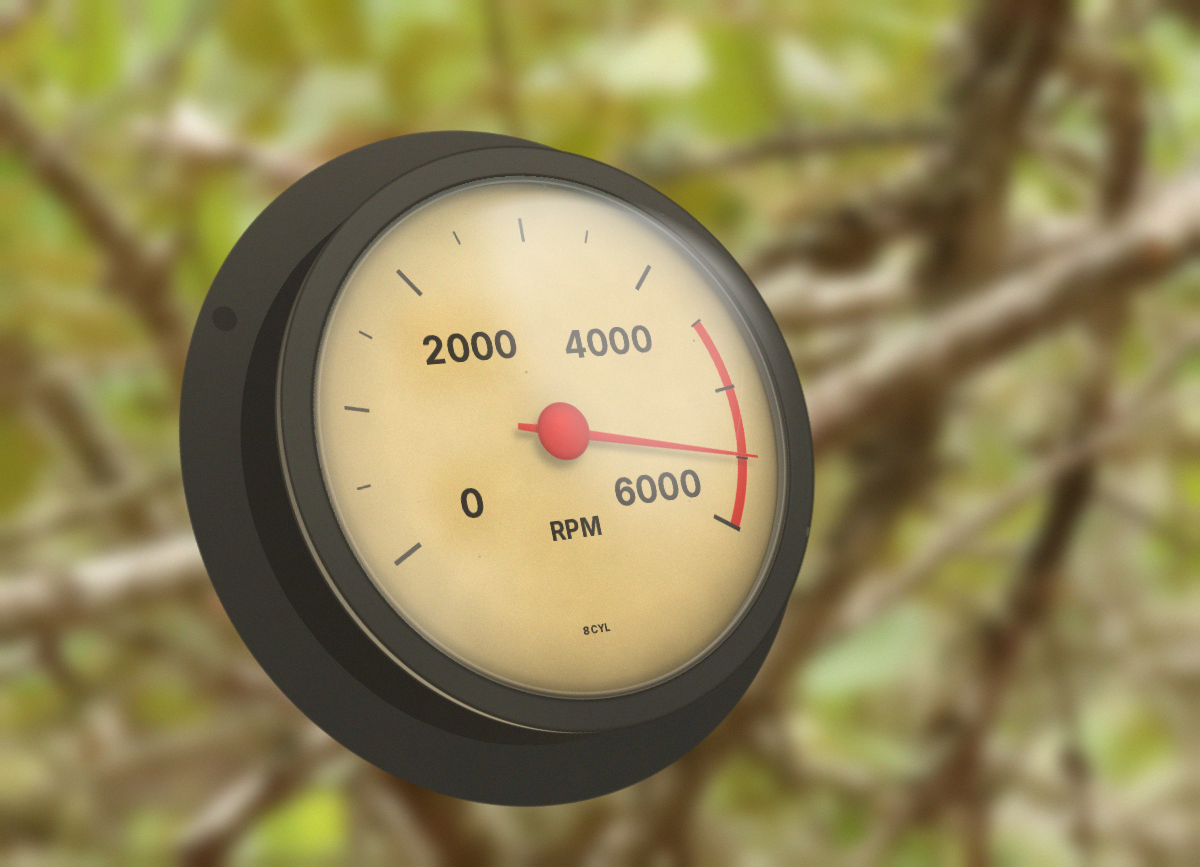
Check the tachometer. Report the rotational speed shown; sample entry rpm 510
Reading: rpm 5500
